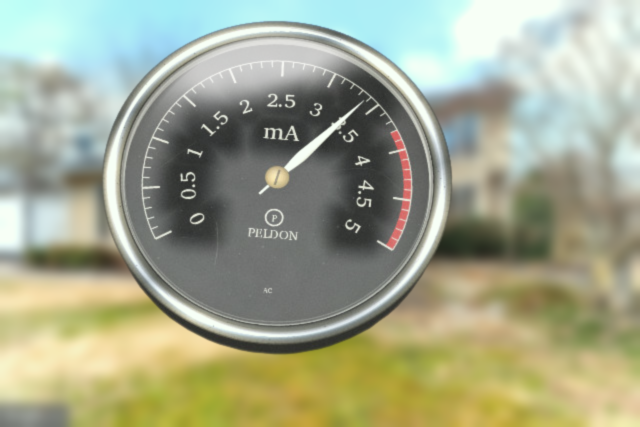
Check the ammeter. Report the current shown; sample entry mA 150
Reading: mA 3.4
